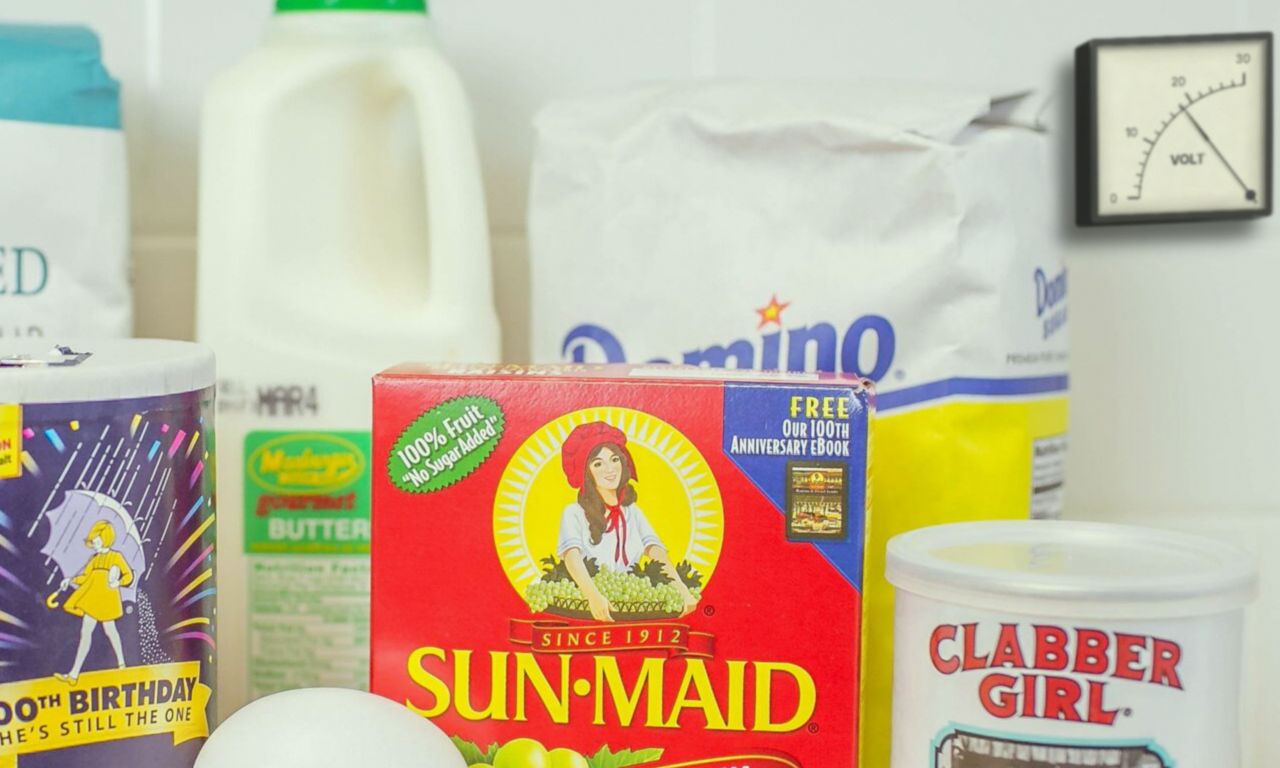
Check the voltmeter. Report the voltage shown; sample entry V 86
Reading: V 18
